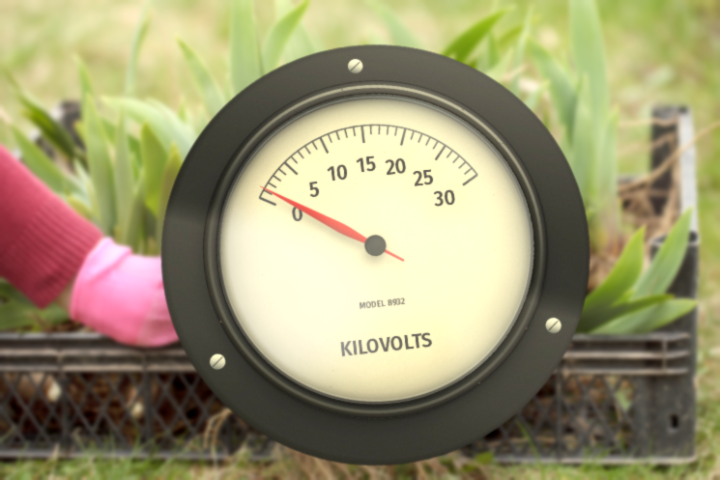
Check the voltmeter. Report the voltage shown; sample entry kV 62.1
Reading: kV 1
